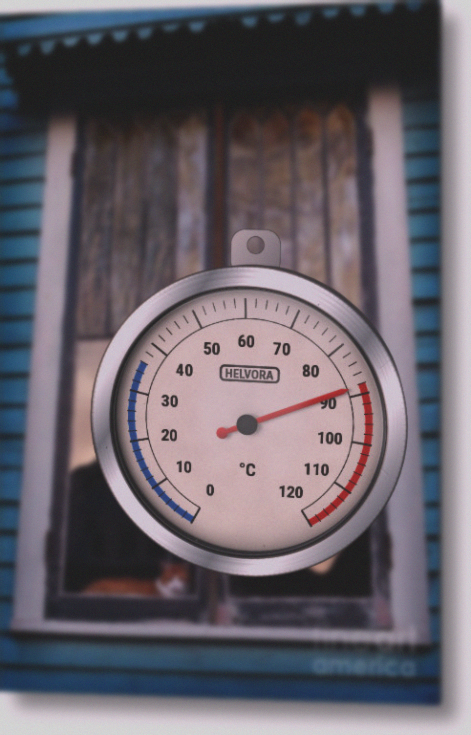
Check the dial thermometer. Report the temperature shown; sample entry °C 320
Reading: °C 88
